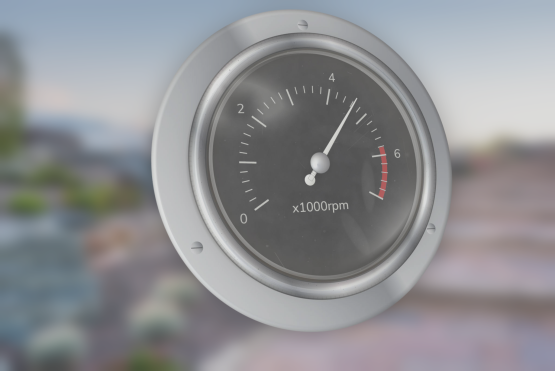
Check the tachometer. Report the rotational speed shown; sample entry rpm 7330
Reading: rpm 4600
